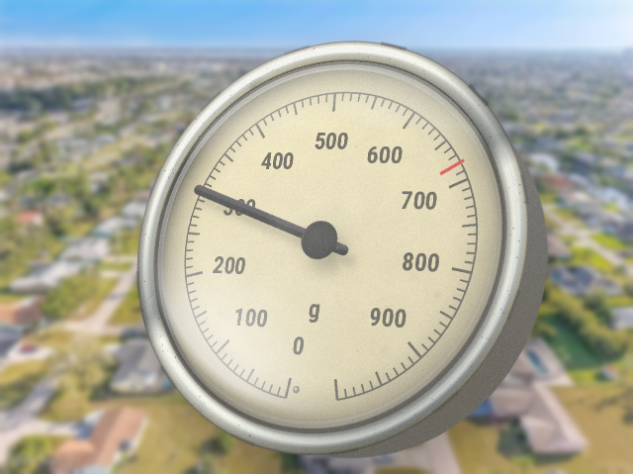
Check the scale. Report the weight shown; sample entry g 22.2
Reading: g 300
